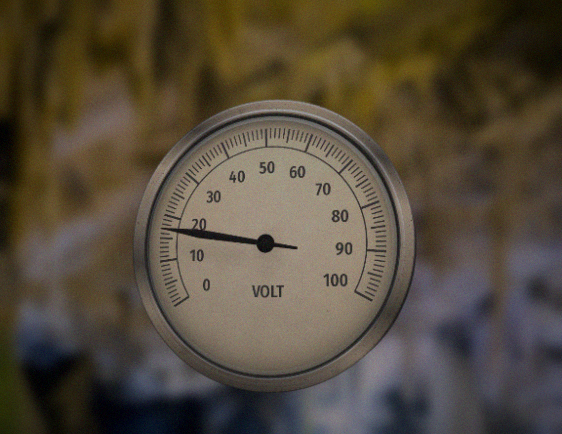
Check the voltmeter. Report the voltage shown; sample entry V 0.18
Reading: V 17
